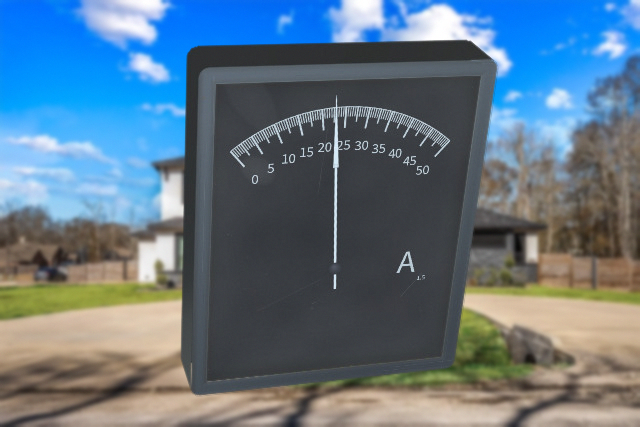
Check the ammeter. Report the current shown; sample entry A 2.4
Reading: A 22.5
